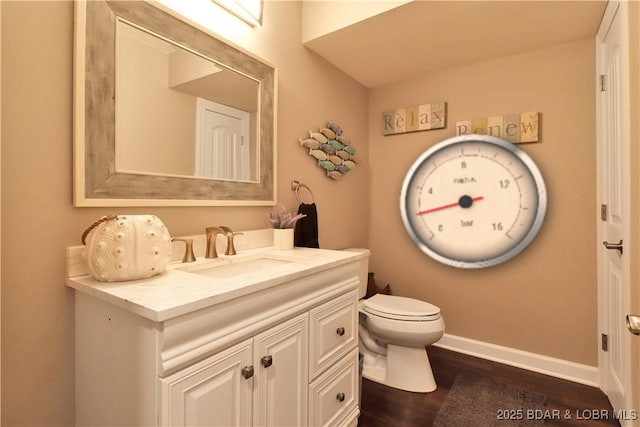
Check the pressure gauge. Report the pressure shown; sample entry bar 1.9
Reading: bar 2
